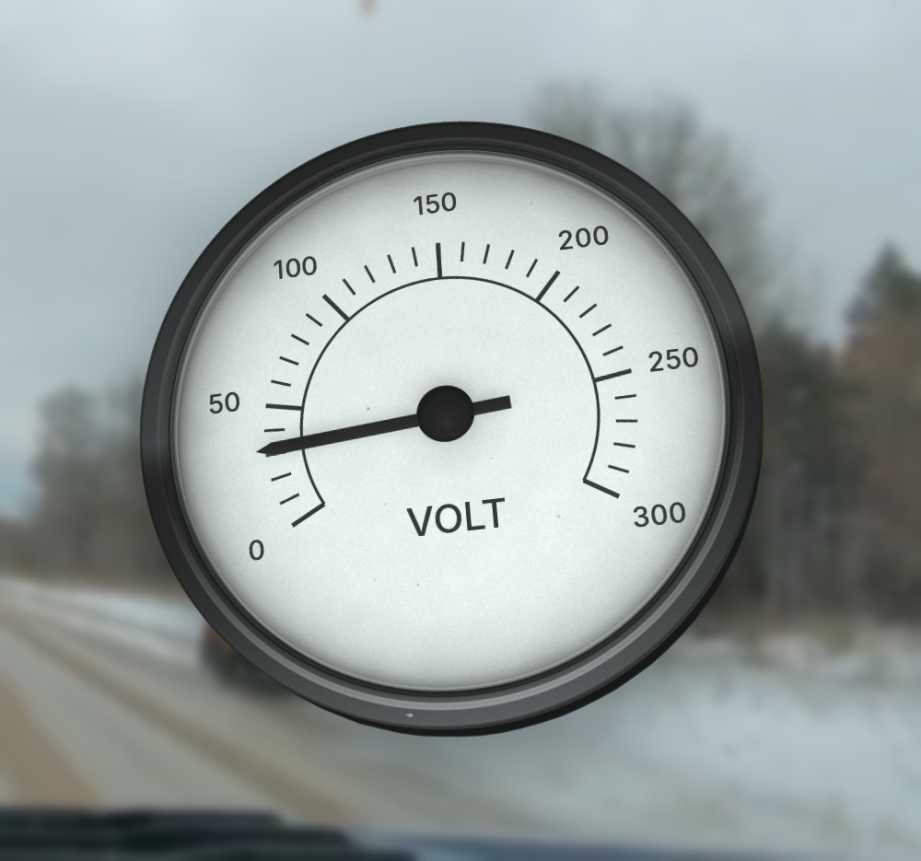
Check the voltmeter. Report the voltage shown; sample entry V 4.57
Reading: V 30
